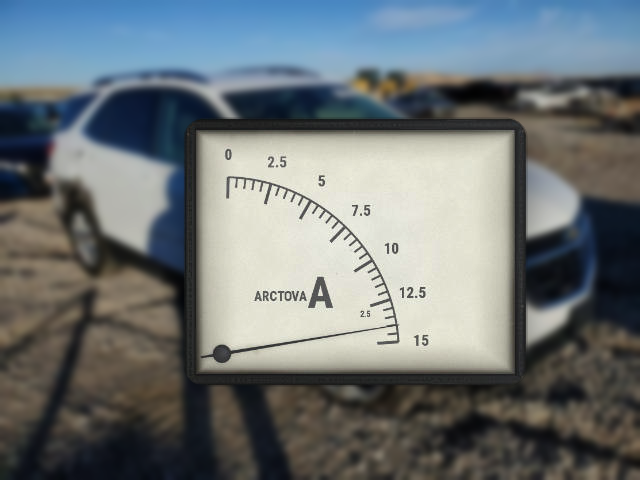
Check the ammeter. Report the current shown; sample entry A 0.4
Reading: A 14
